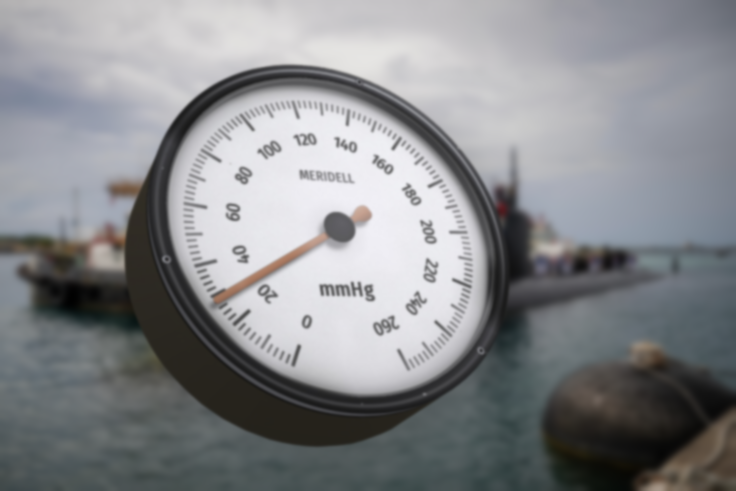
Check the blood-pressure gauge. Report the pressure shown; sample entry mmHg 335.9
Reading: mmHg 28
